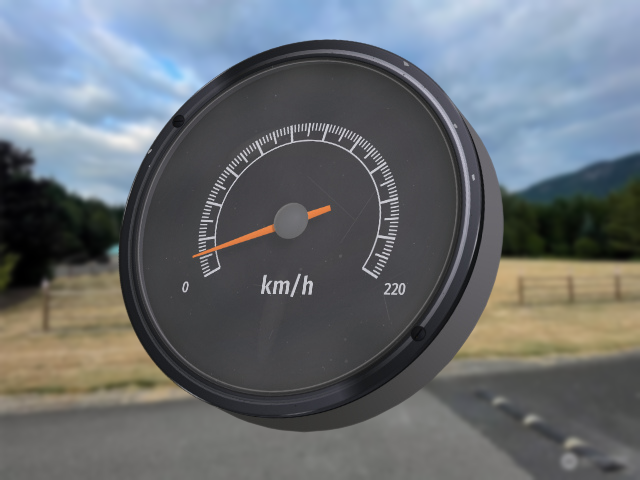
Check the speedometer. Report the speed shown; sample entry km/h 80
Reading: km/h 10
